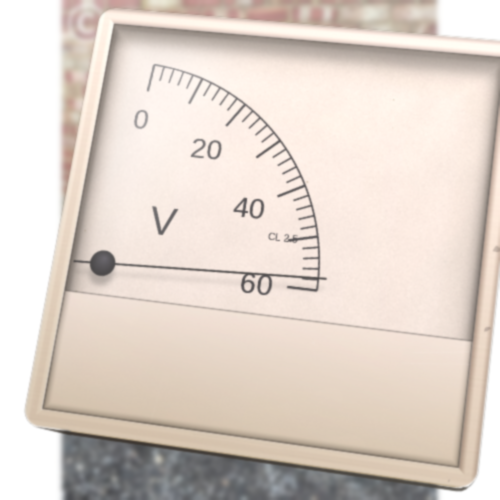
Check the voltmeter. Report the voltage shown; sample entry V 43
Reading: V 58
